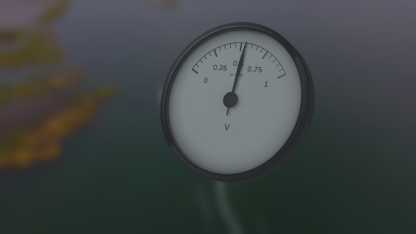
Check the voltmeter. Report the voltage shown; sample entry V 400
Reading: V 0.55
